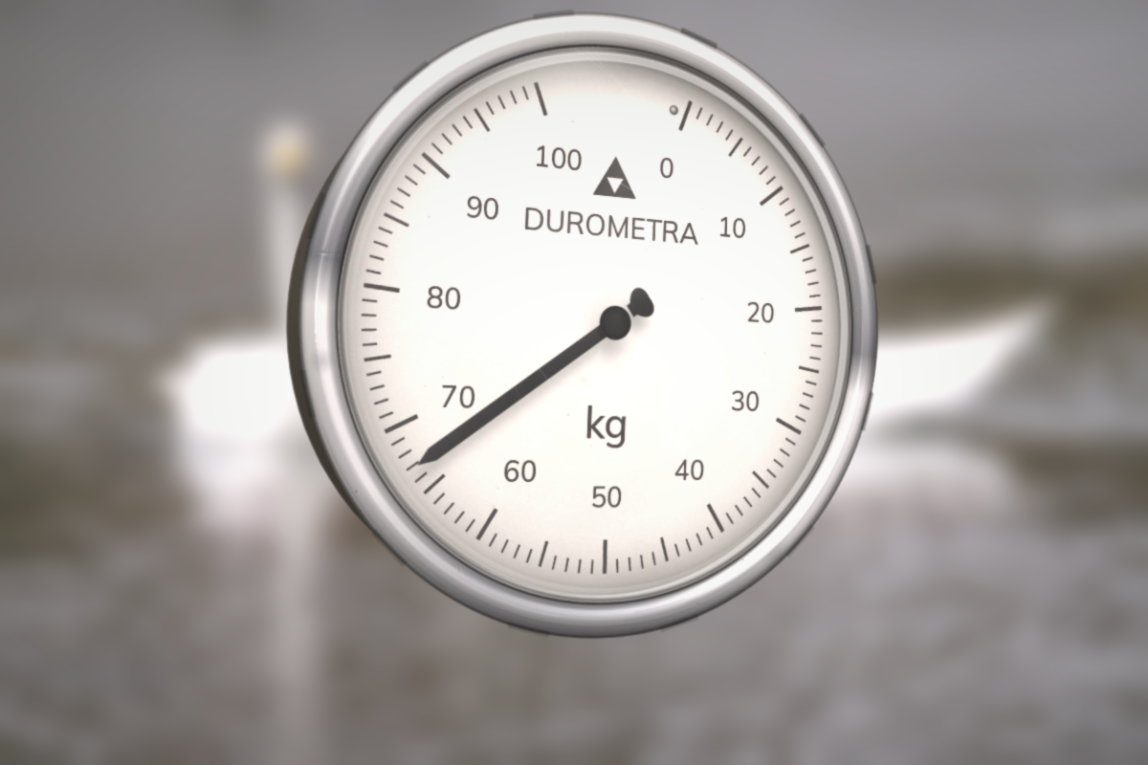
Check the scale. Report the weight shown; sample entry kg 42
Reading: kg 67
